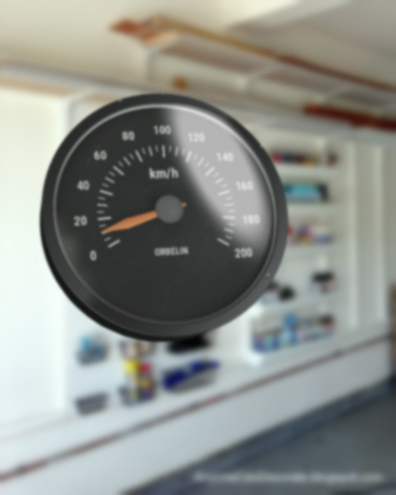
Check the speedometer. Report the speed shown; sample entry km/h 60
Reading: km/h 10
